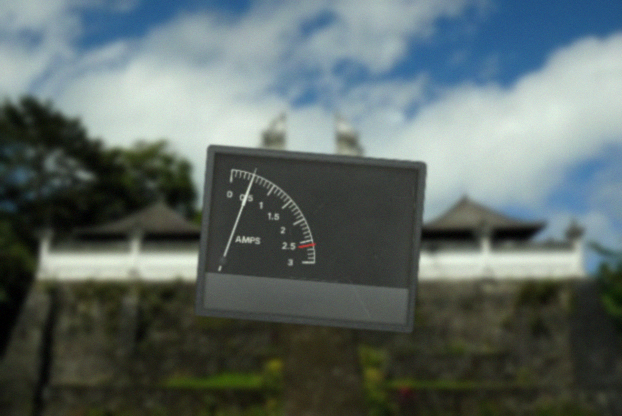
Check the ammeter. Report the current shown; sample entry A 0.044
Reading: A 0.5
